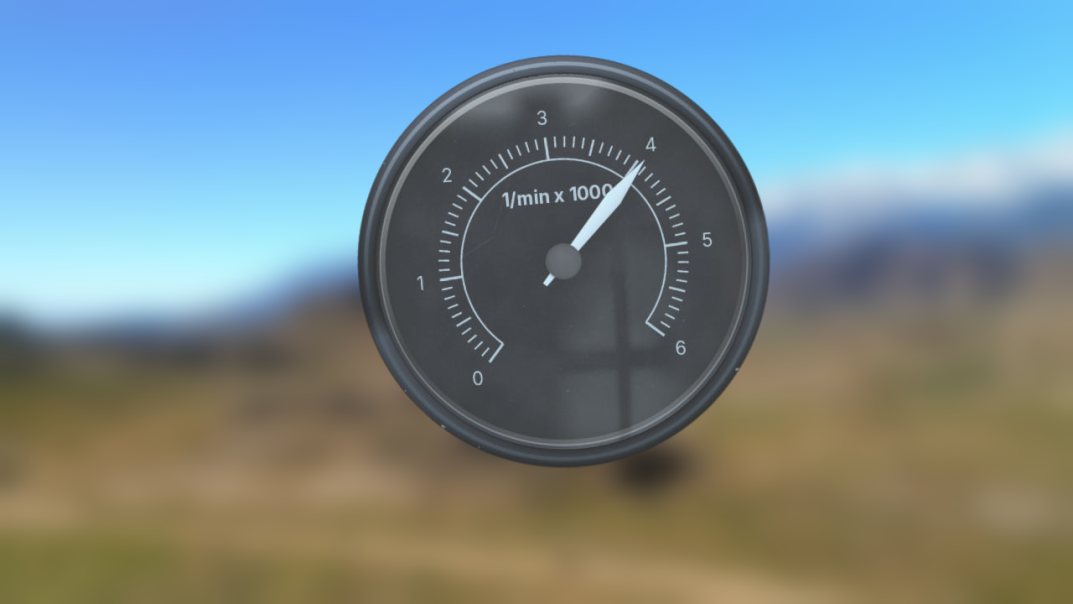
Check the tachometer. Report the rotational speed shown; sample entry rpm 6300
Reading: rpm 4050
